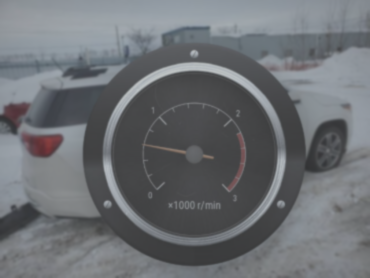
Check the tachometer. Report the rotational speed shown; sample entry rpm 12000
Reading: rpm 600
